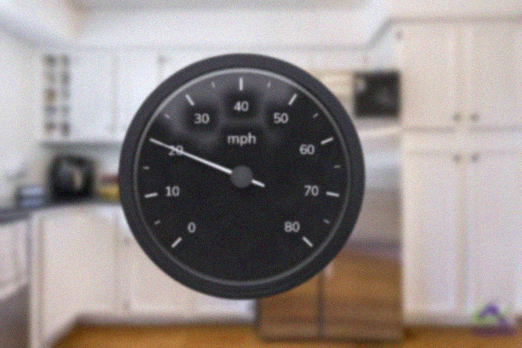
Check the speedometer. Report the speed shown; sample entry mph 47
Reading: mph 20
